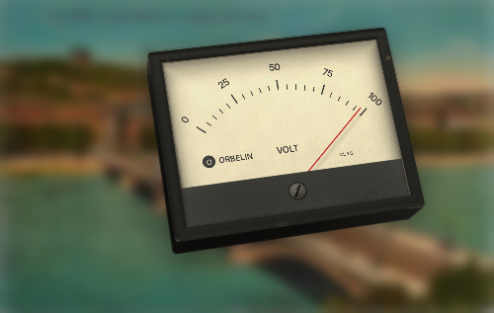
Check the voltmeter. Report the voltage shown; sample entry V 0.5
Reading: V 97.5
